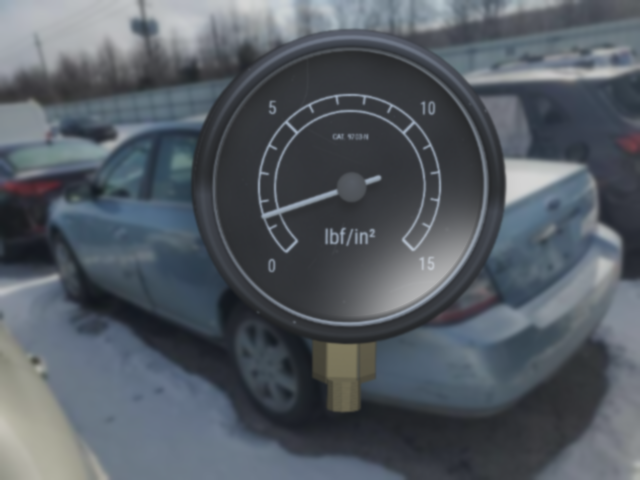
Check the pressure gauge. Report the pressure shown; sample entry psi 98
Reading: psi 1.5
